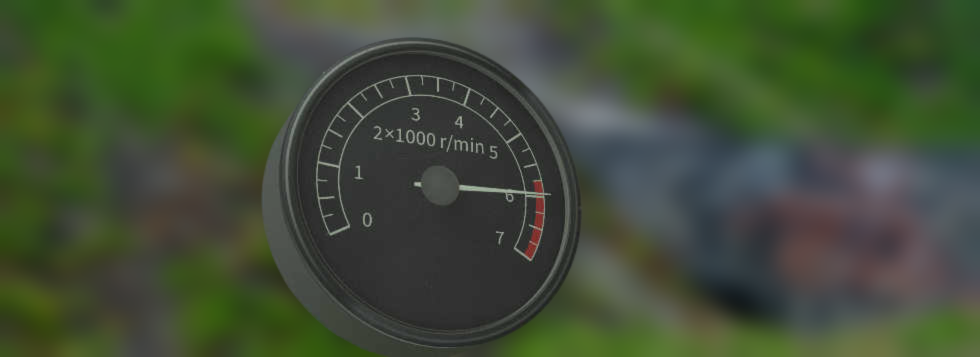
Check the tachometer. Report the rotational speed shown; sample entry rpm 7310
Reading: rpm 6000
